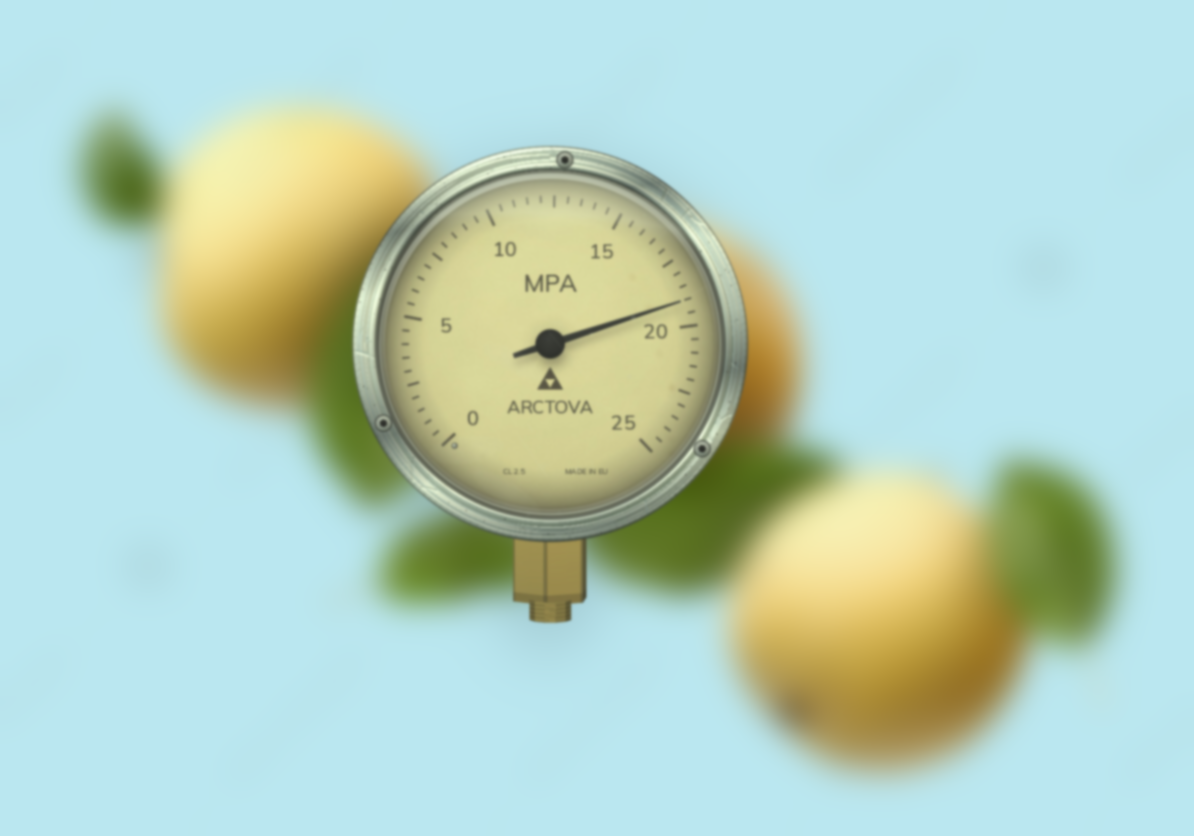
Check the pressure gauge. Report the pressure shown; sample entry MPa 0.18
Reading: MPa 19
